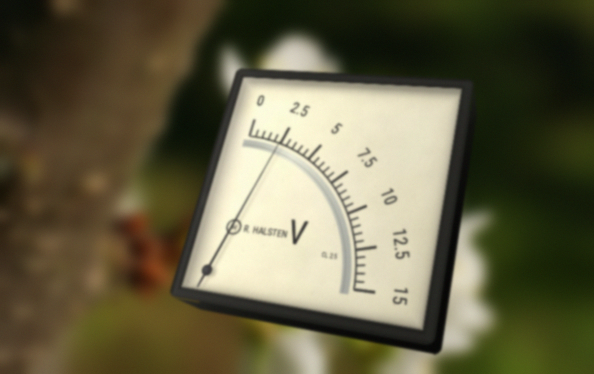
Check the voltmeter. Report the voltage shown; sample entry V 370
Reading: V 2.5
